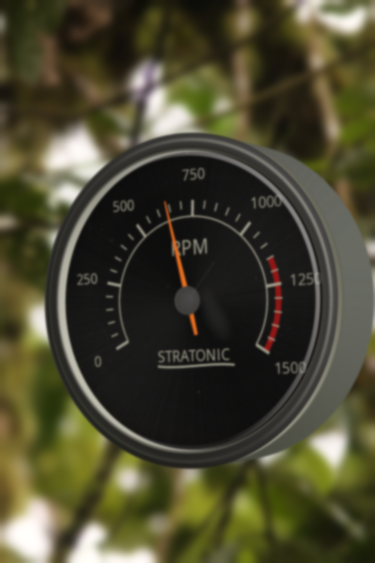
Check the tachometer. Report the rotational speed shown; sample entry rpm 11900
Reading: rpm 650
